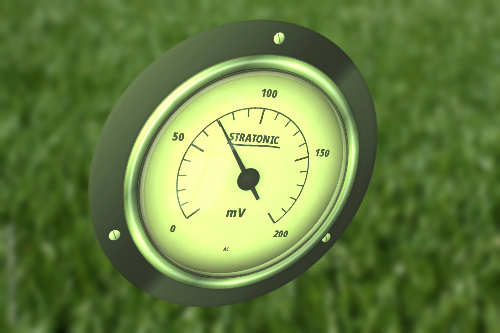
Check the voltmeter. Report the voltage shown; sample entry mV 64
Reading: mV 70
